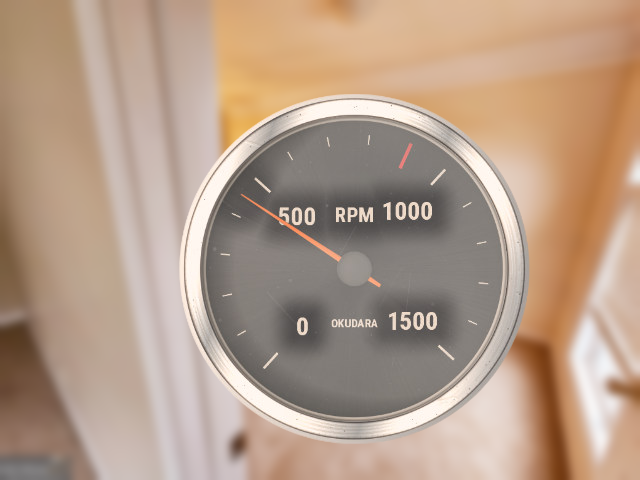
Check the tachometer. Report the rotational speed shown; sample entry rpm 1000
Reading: rpm 450
